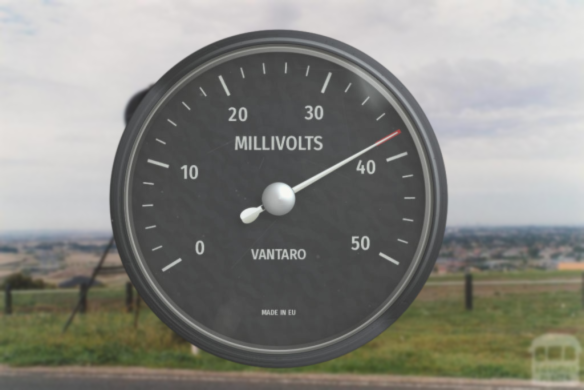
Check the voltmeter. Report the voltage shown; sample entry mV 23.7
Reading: mV 38
